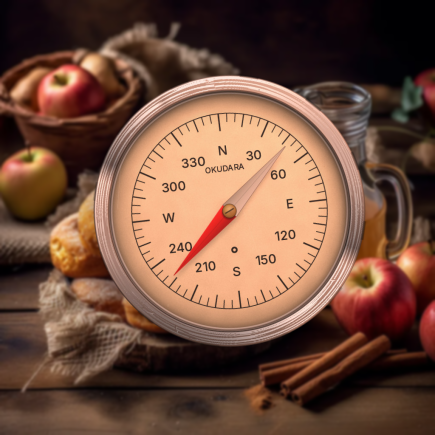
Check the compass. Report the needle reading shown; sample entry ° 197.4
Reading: ° 227.5
